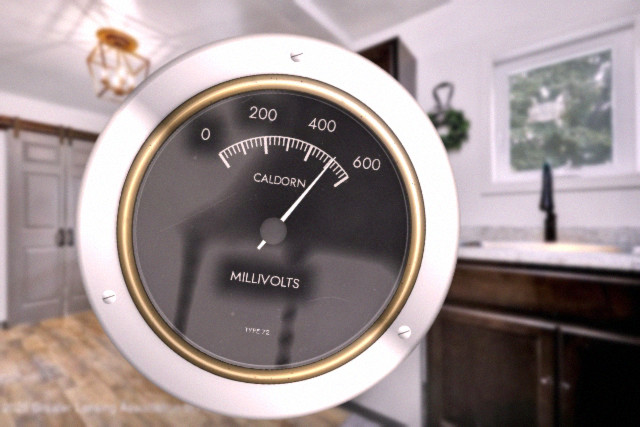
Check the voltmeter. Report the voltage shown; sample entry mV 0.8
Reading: mV 500
